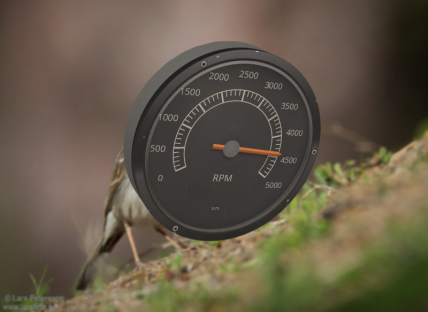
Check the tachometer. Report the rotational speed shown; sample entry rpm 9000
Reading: rpm 4400
